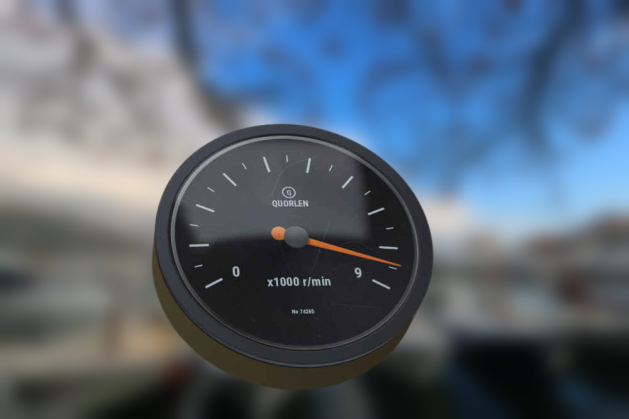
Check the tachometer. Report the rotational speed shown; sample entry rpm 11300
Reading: rpm 8500
